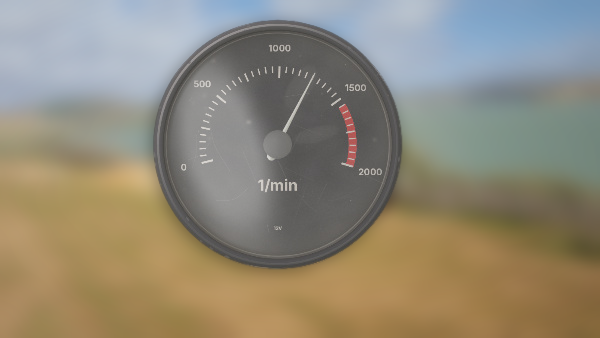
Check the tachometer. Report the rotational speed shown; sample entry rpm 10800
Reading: rpm 1250
